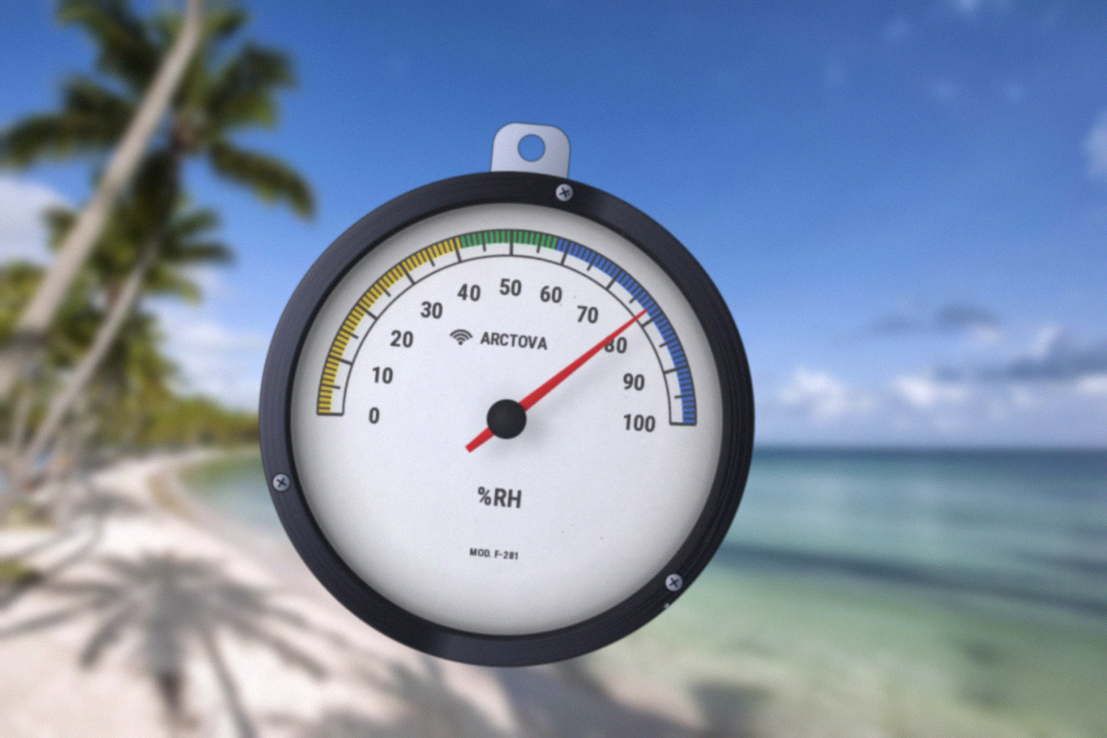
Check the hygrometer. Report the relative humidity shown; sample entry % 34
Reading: % 78
